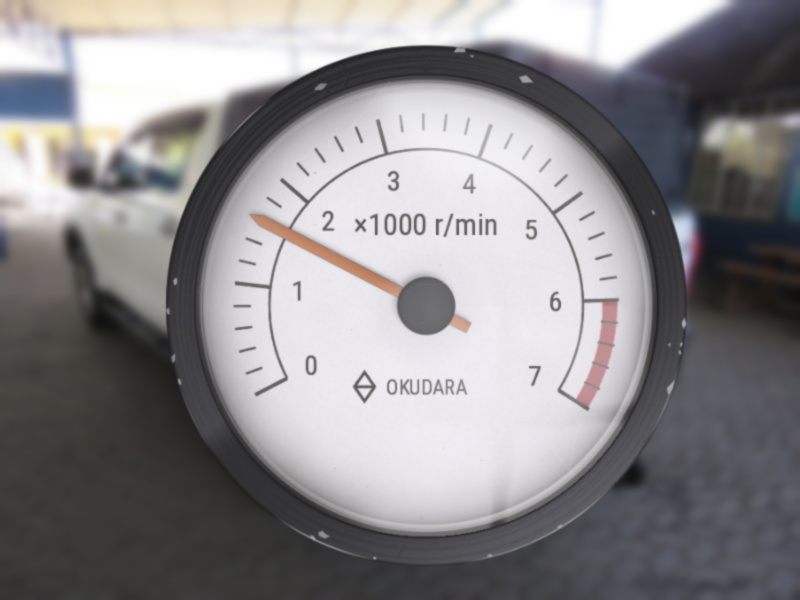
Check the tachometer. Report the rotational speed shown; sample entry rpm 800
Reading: rpm 1600
